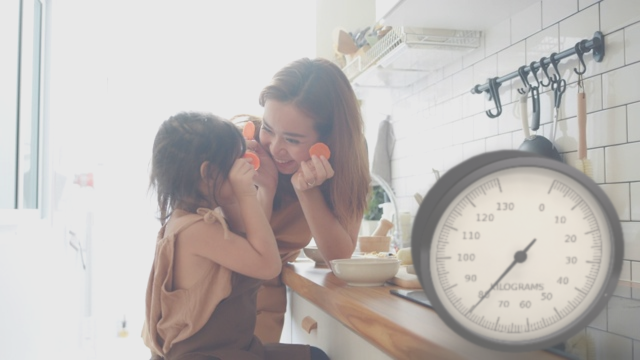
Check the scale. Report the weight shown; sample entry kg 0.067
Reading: kg 80
